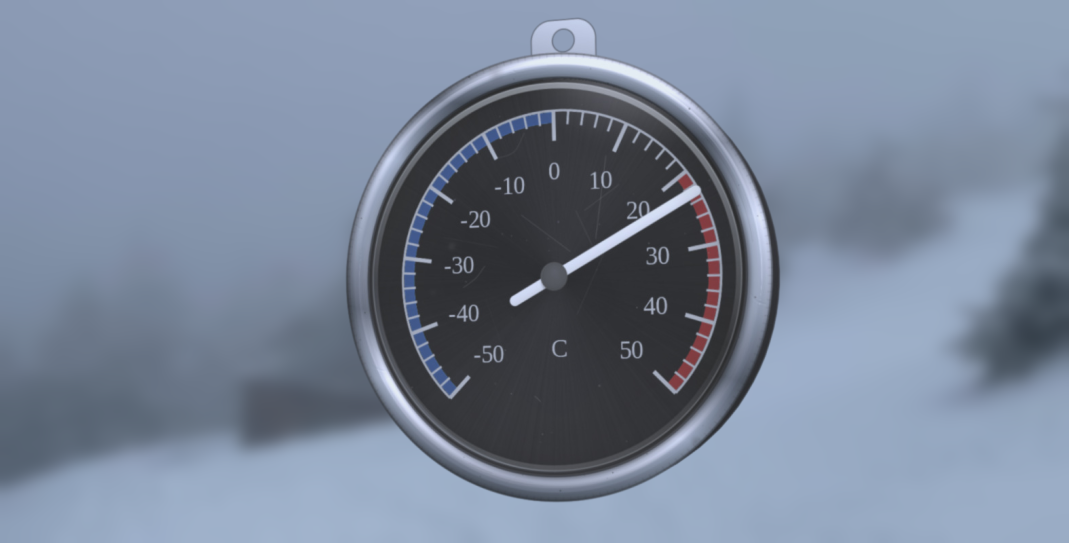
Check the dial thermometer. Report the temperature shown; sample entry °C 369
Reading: °C 23
